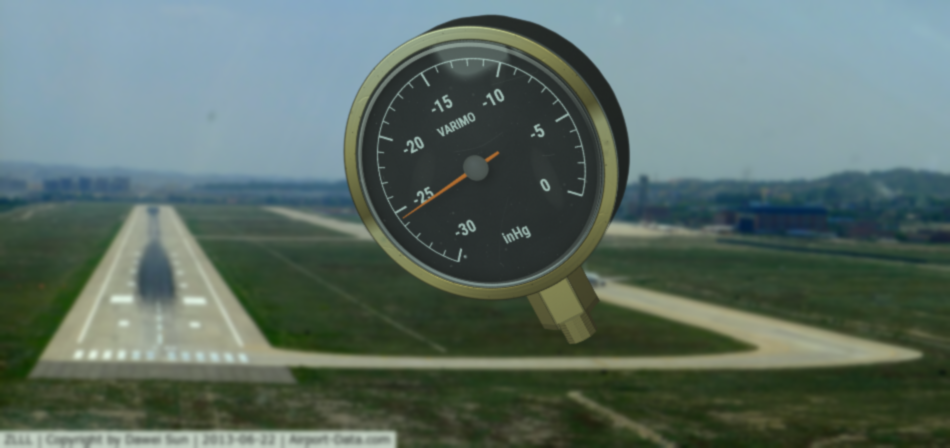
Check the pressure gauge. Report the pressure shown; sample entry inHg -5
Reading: inHg -25.5
